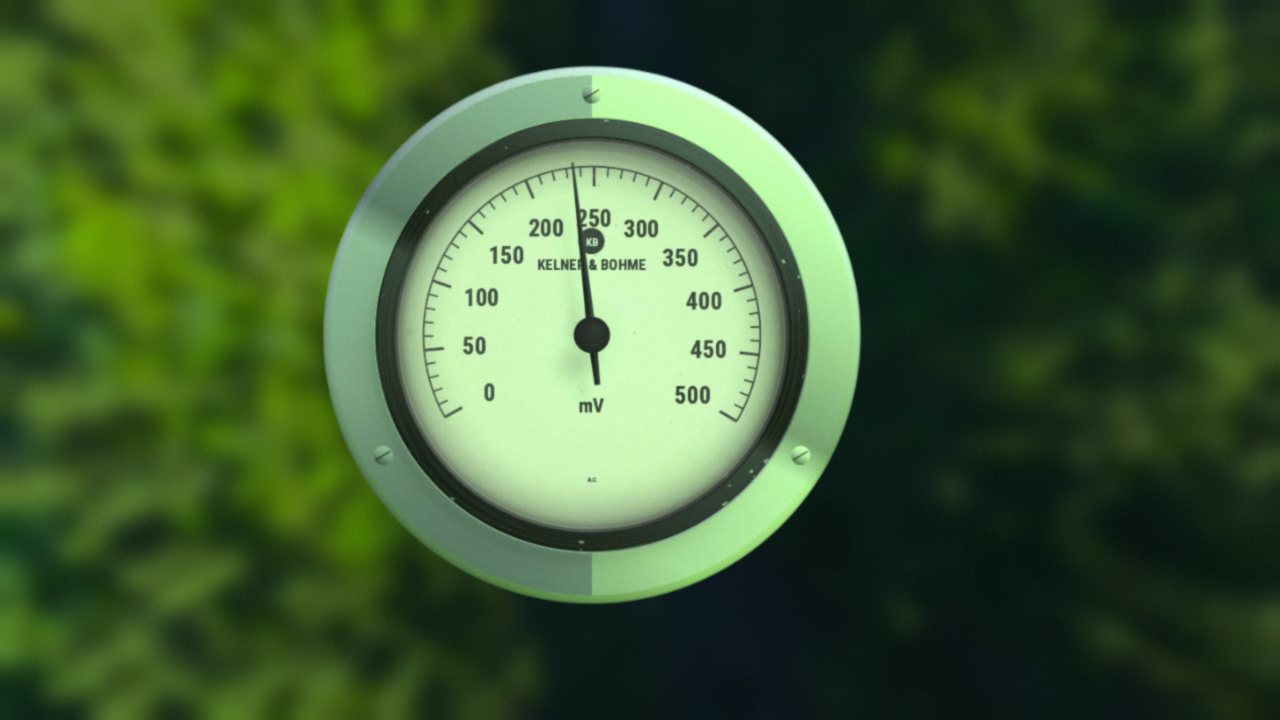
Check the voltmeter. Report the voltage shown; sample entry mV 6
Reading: mV 235
